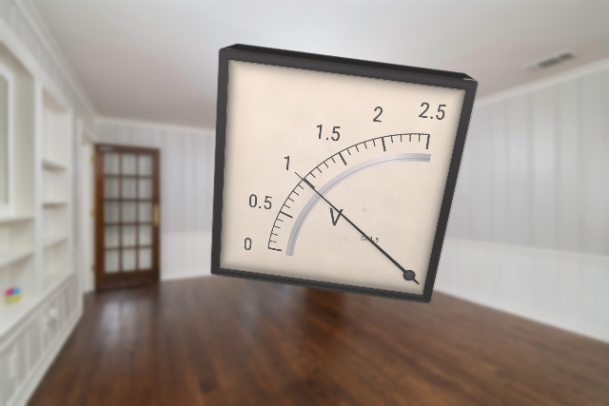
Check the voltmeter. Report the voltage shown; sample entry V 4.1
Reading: V 1
